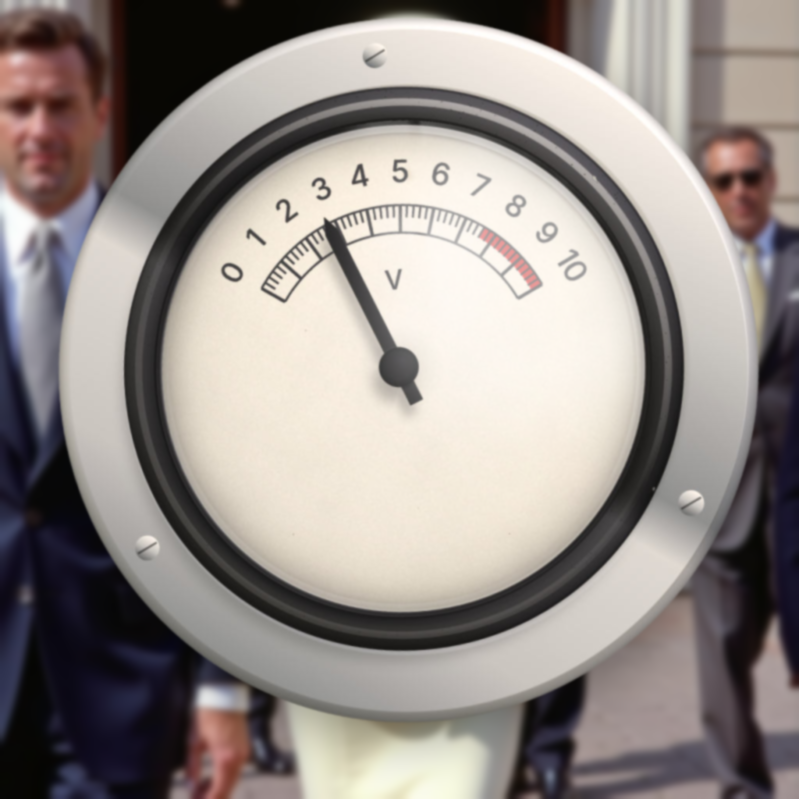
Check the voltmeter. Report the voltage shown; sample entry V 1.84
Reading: V 2.8
